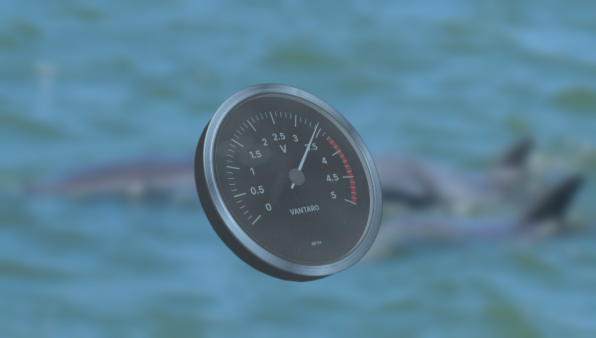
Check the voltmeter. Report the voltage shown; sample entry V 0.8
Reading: V 3.4
